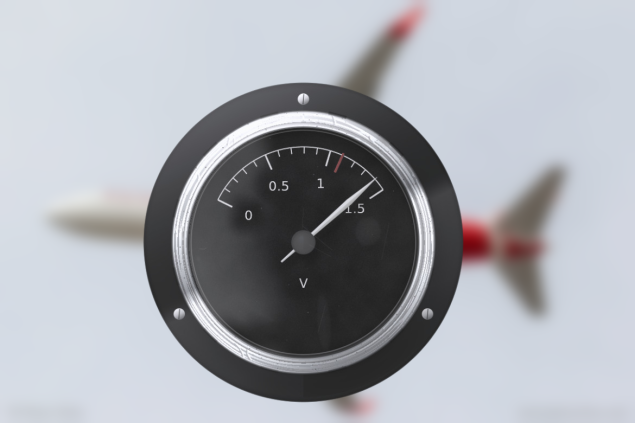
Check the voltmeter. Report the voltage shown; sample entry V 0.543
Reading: V 1.4
